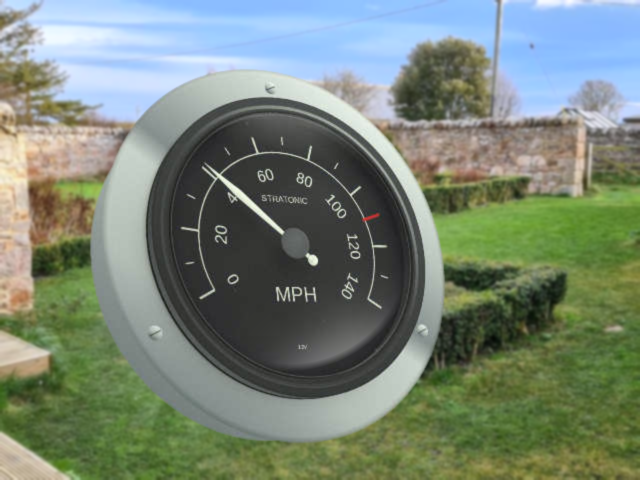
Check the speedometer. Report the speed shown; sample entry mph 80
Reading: mph 40
